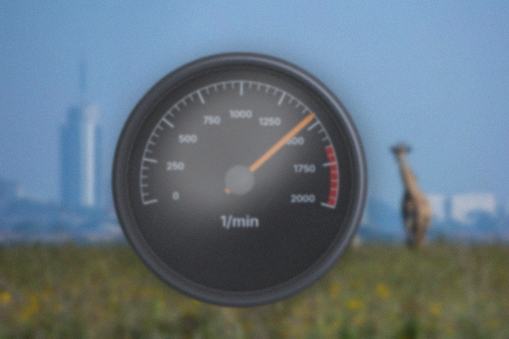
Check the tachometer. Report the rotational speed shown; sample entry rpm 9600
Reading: rpm 1450
